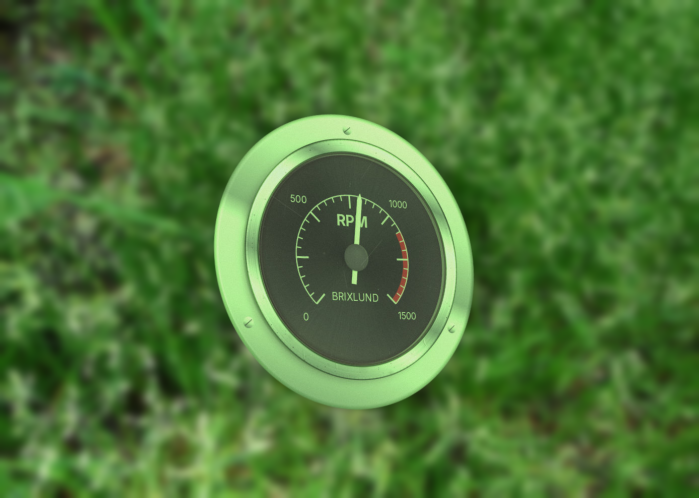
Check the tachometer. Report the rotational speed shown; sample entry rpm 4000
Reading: rpm 800
